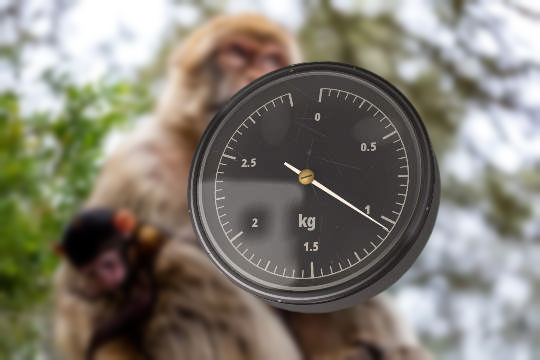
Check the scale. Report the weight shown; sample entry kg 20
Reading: kg 1.05
